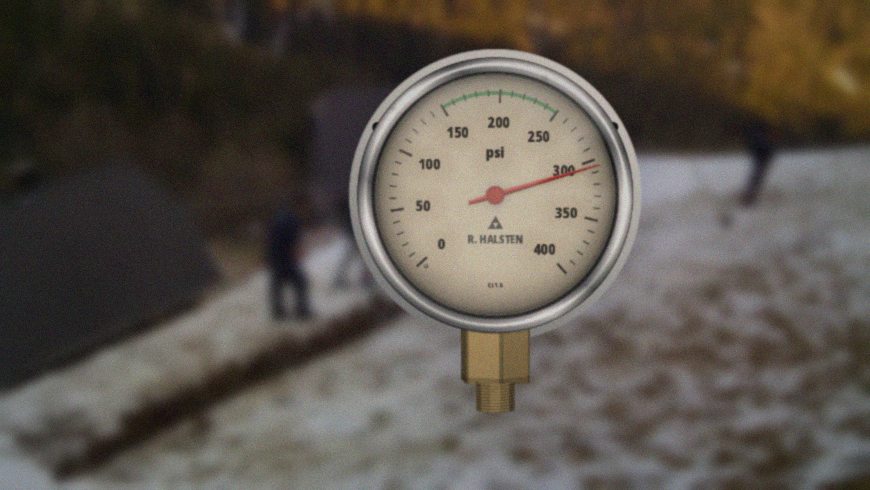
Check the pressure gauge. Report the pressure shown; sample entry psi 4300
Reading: psi 305
